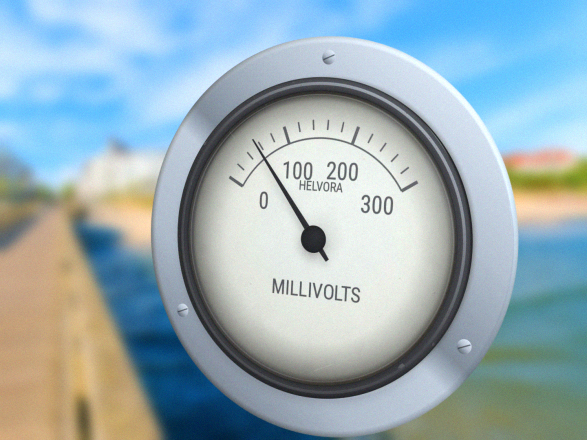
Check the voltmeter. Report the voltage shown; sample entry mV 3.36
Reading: mV 60
